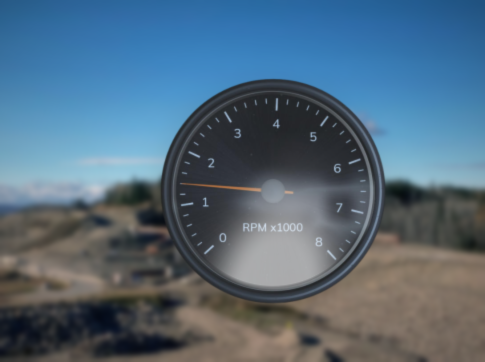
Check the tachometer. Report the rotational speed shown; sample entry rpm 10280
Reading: rpm 1400
